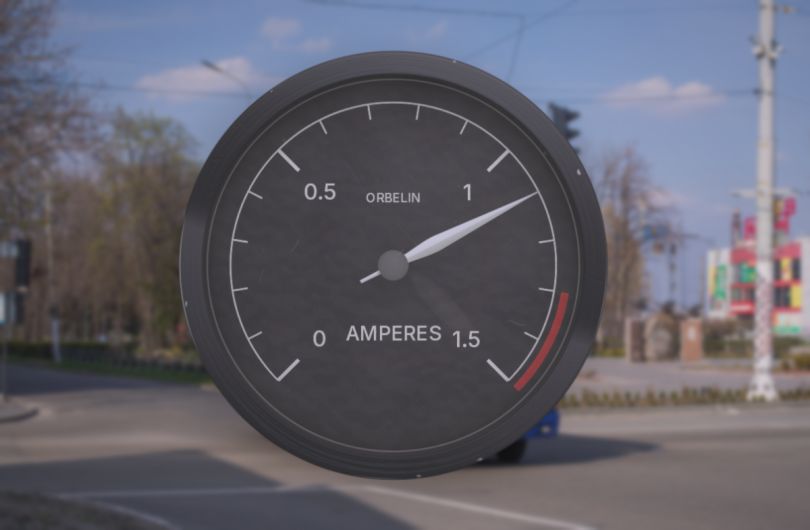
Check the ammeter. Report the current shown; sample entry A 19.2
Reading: A 1.1
